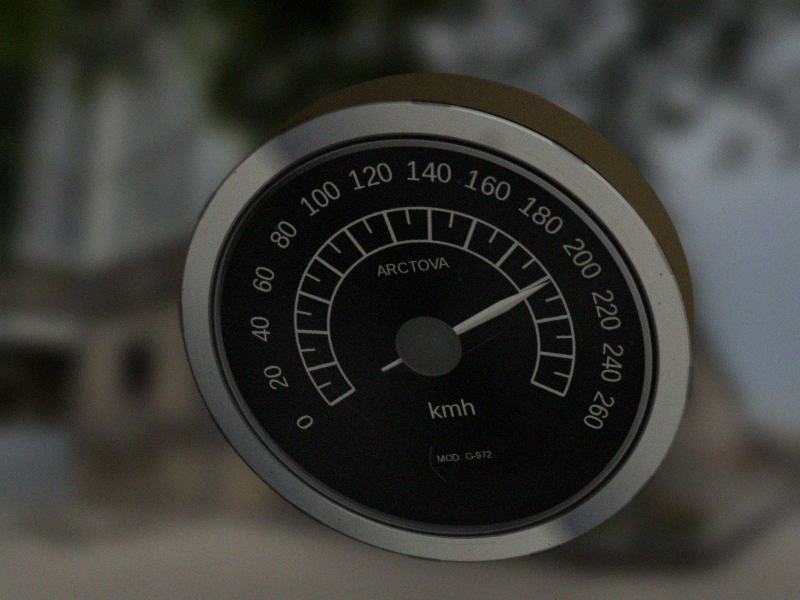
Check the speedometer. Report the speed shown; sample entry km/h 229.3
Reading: km/h 200
